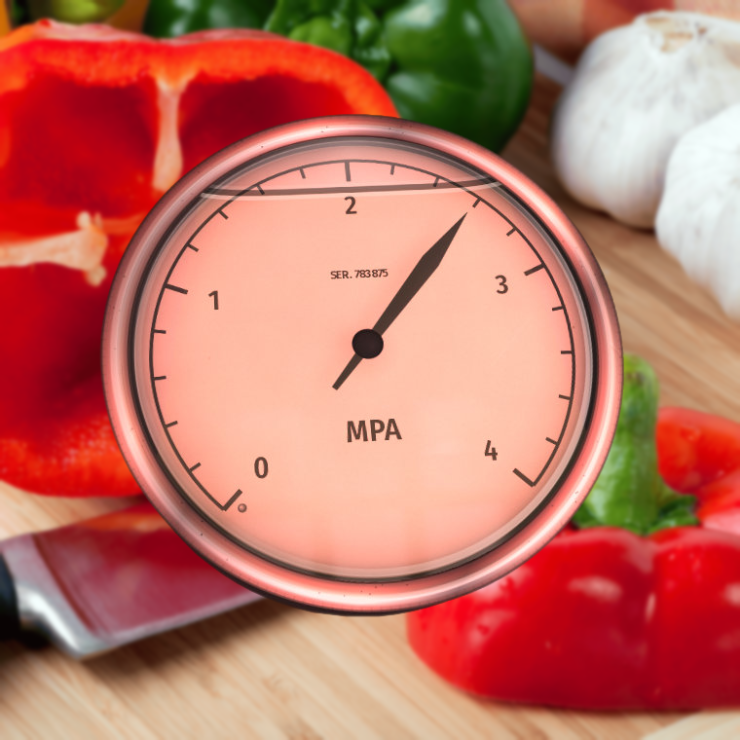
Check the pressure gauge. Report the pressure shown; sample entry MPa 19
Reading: MPa 2.6
